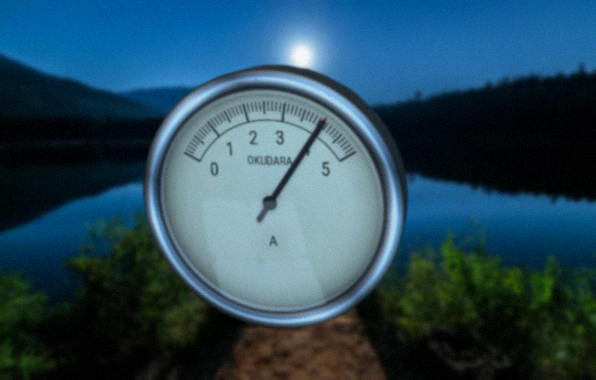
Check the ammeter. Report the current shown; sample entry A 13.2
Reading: A 4
